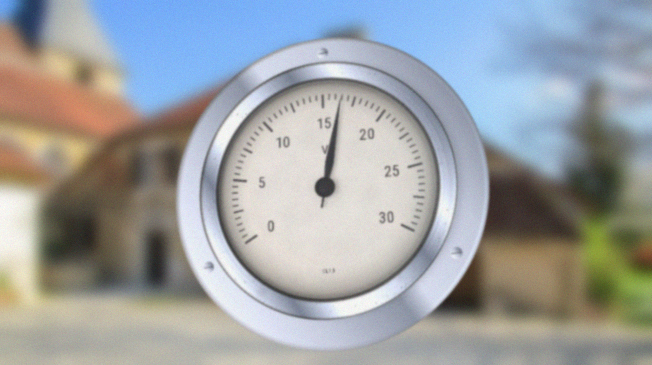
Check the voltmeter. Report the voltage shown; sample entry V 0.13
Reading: V 16.5
